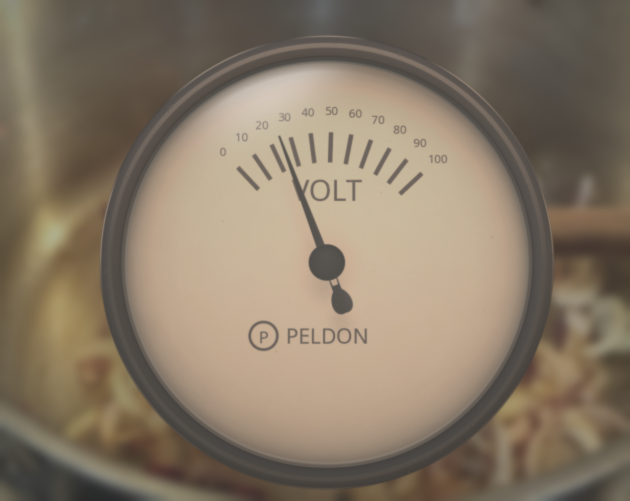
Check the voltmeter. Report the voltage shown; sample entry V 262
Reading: V 25
